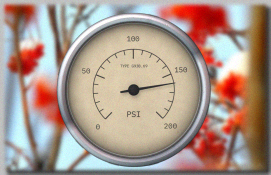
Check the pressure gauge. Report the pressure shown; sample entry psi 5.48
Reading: psi 160
